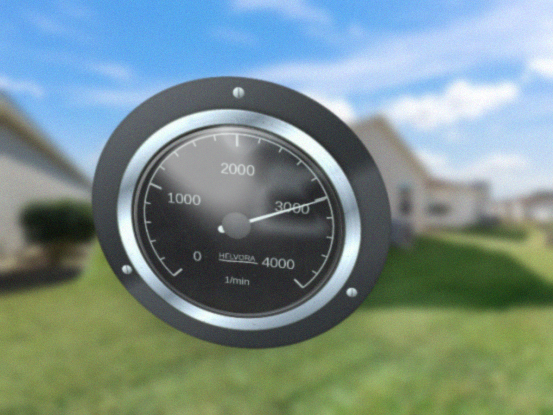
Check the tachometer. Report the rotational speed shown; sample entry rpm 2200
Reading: rpm 3000
